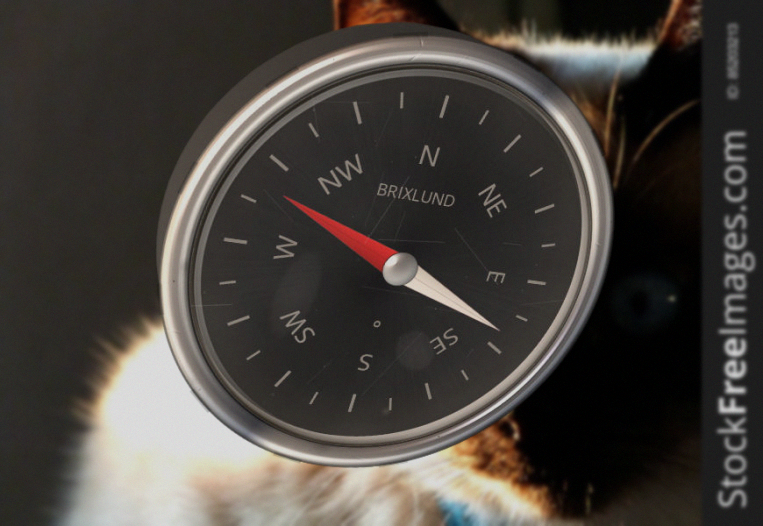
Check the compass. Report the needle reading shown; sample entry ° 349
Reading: ° 292.5
